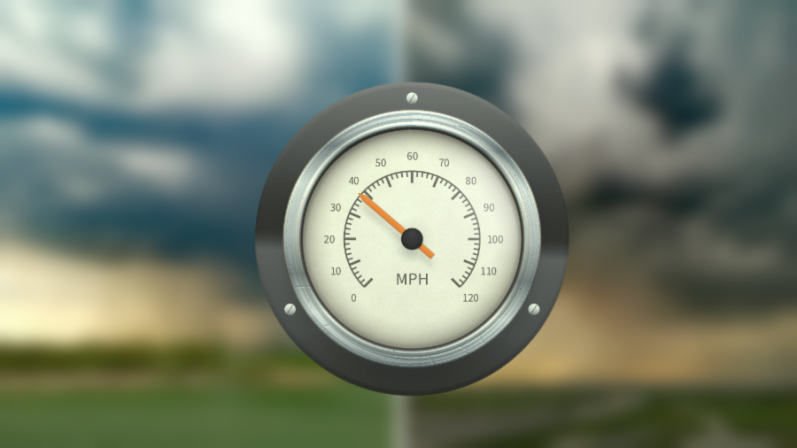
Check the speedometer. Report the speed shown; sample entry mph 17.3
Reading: mph 38
